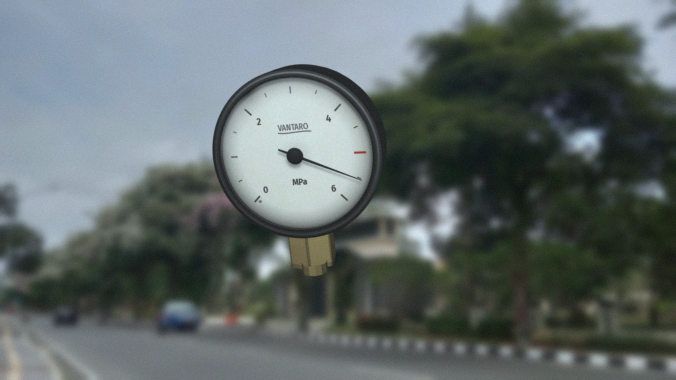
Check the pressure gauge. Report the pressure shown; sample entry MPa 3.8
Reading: MPa 5.5
